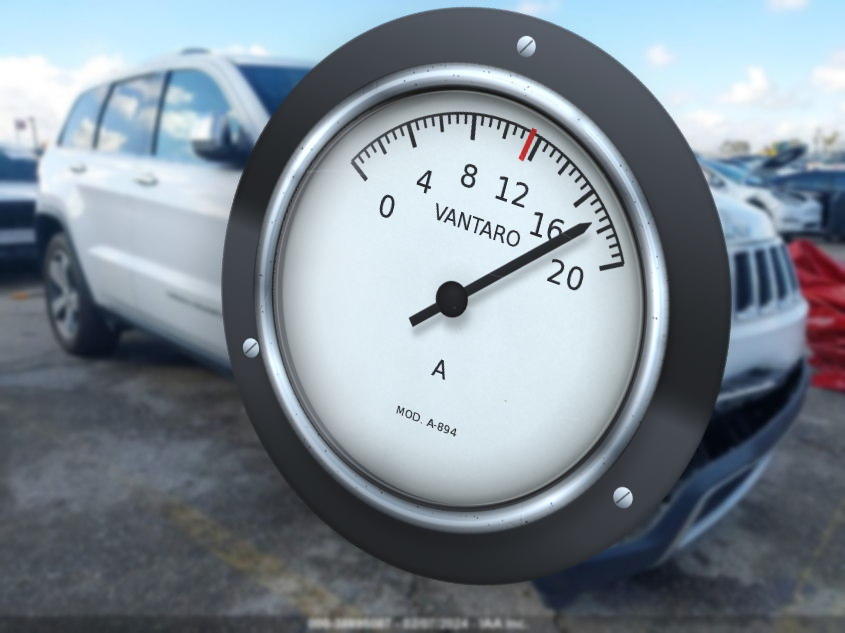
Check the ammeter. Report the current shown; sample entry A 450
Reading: A 17.5
